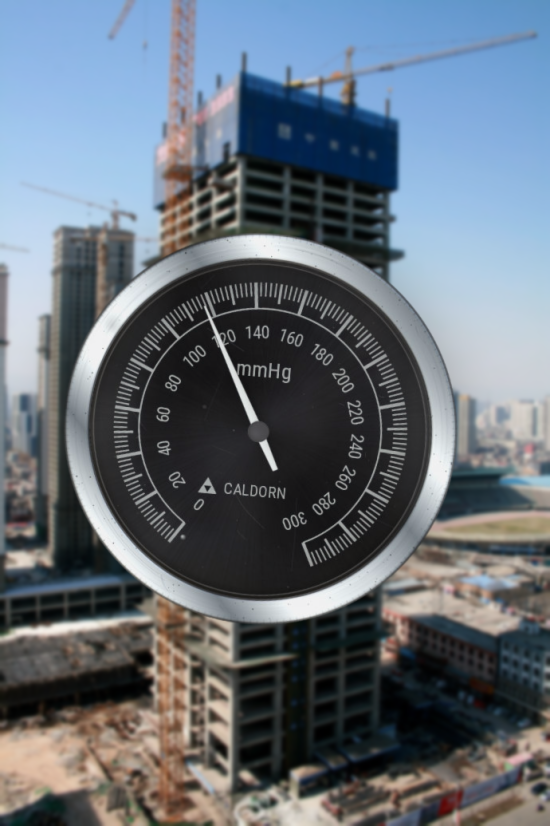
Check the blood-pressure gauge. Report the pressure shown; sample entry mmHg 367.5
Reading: mmHg 118
